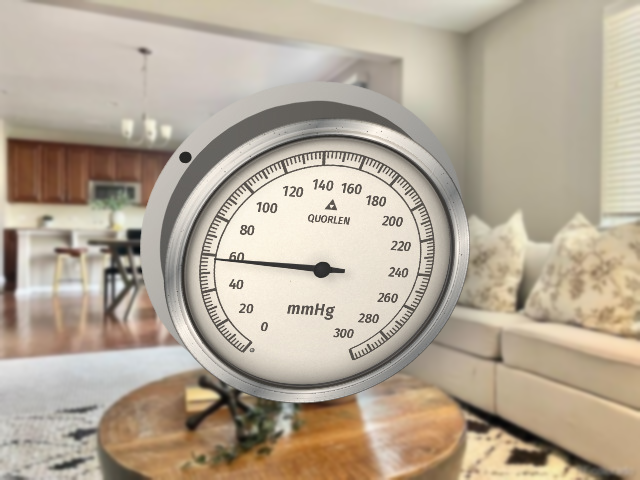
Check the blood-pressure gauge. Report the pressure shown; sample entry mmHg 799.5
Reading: mmHg 60
